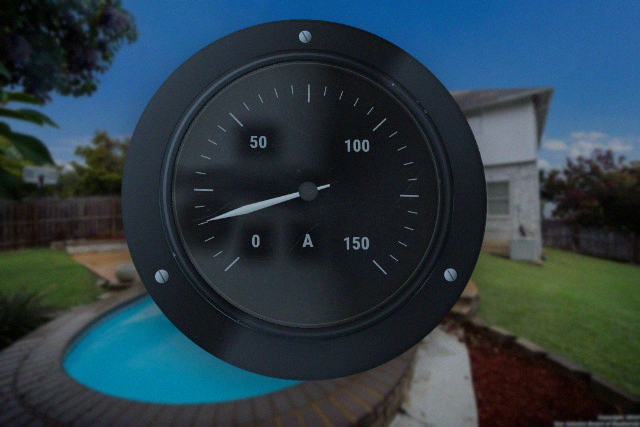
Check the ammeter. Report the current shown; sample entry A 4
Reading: A 15
